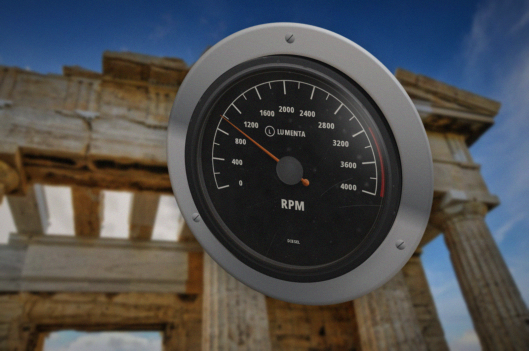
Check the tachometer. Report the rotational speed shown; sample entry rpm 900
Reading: rpm 1000
